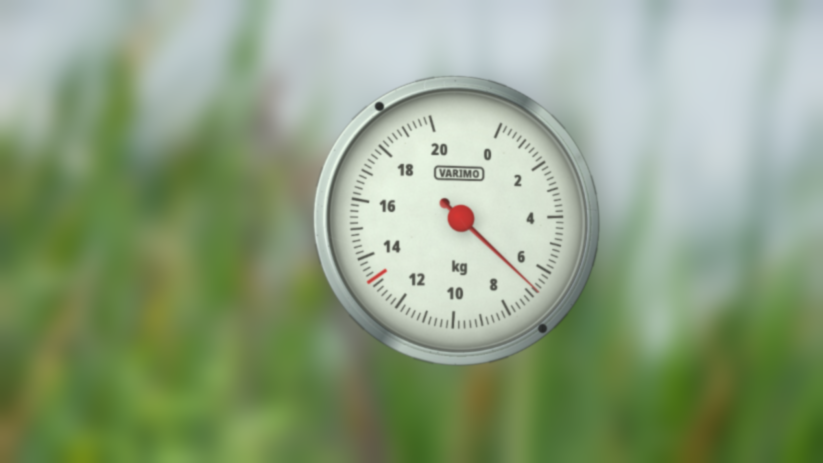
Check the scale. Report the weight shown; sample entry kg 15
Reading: kg 6.8
